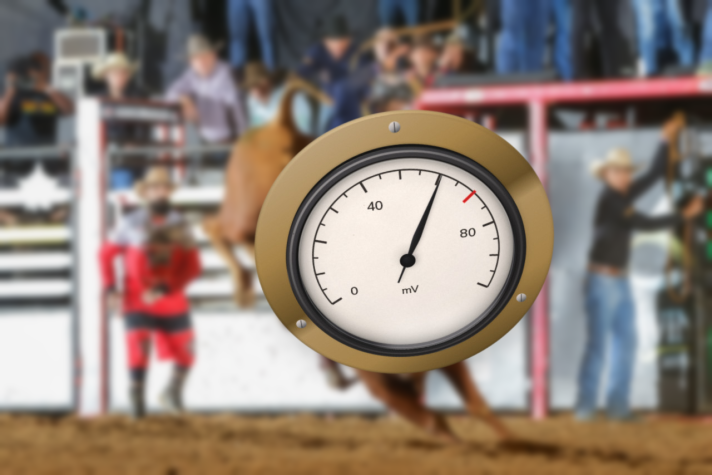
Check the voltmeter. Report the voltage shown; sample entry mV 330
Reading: mV 60
